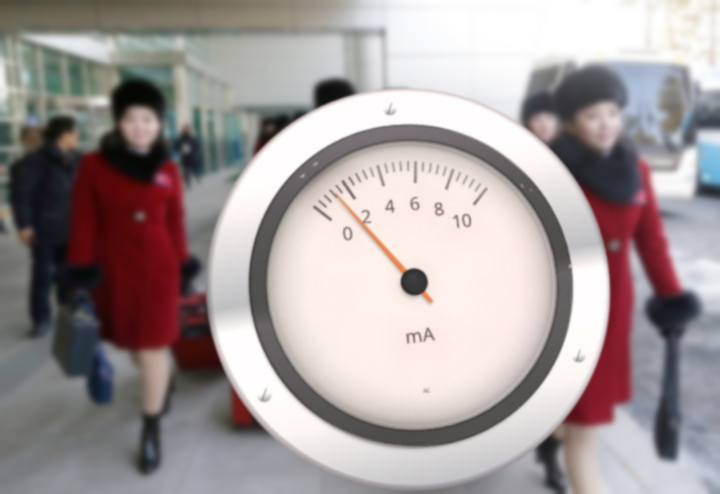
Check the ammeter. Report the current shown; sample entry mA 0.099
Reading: mA 1.2
